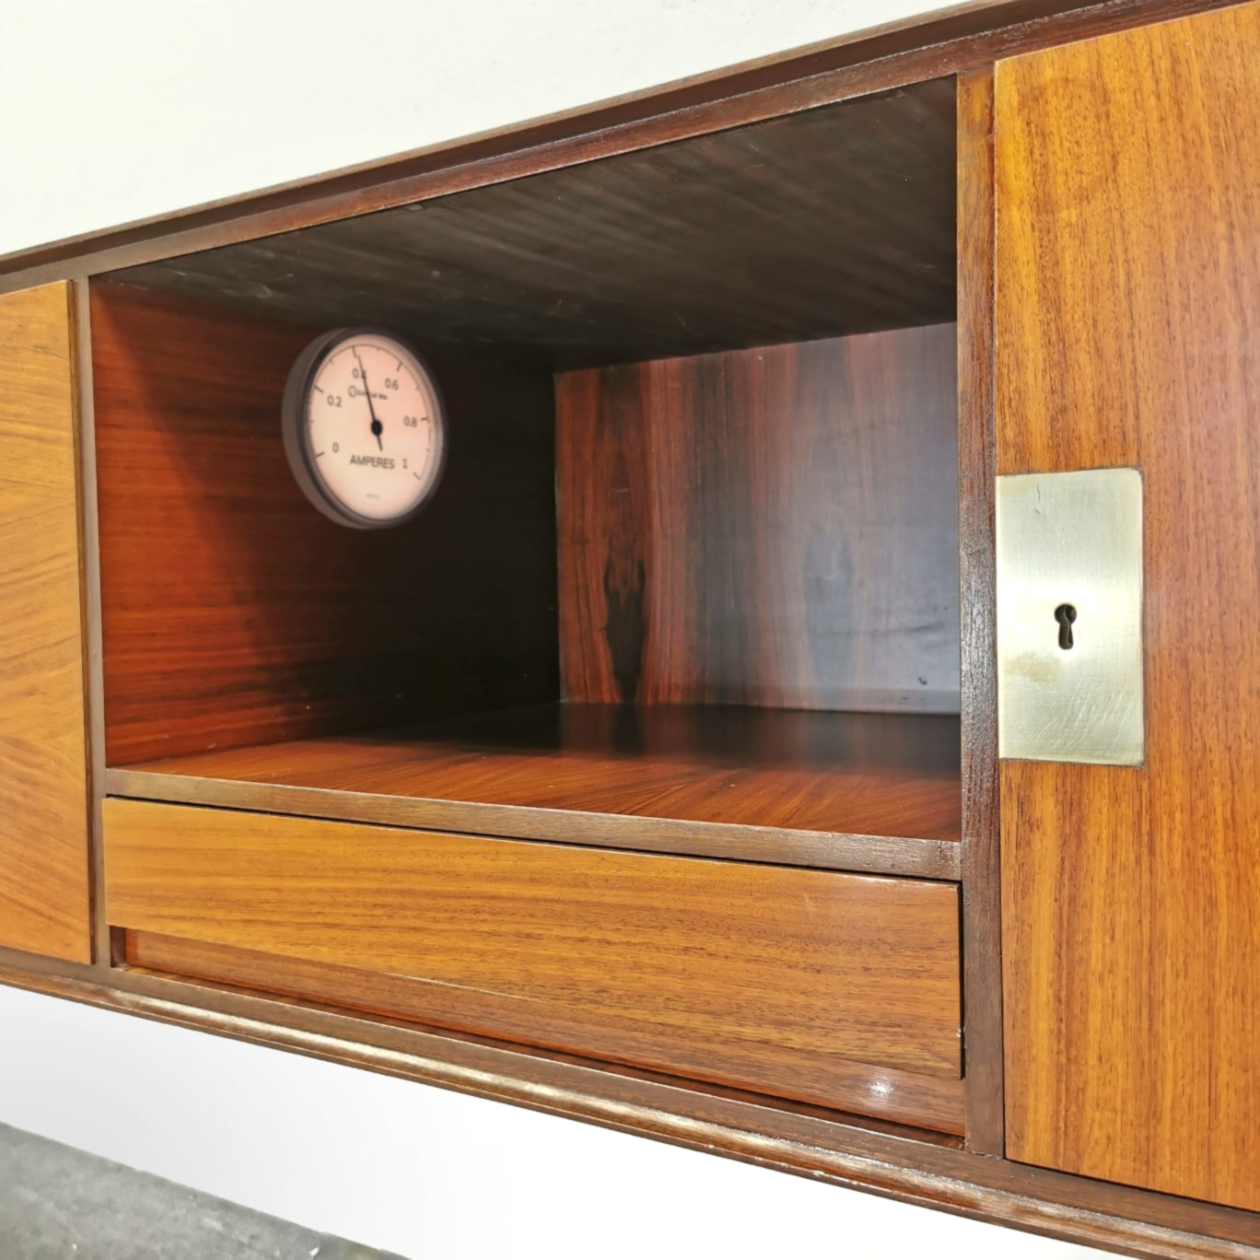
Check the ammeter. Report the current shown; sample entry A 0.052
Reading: A 0.4
